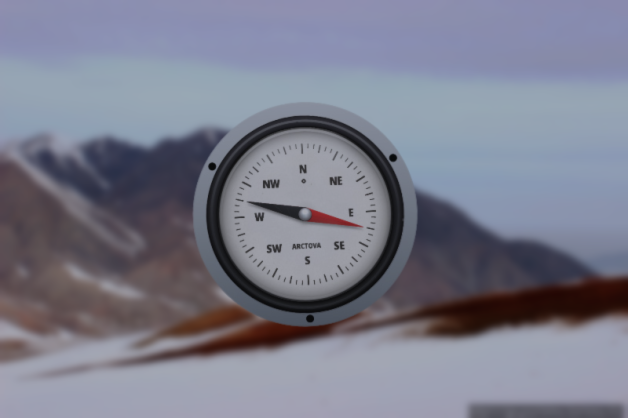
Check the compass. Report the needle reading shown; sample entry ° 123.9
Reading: ° 105
